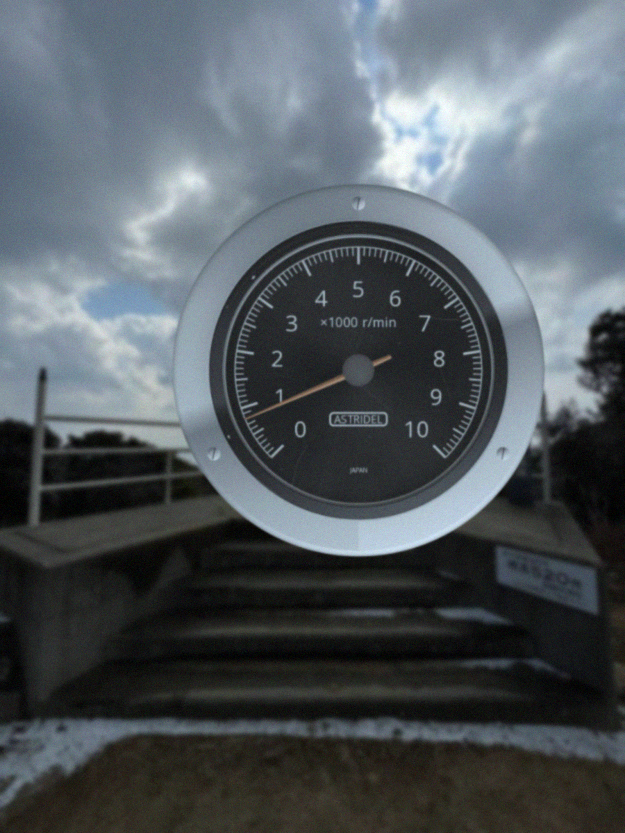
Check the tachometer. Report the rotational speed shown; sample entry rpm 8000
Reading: rpm 800
